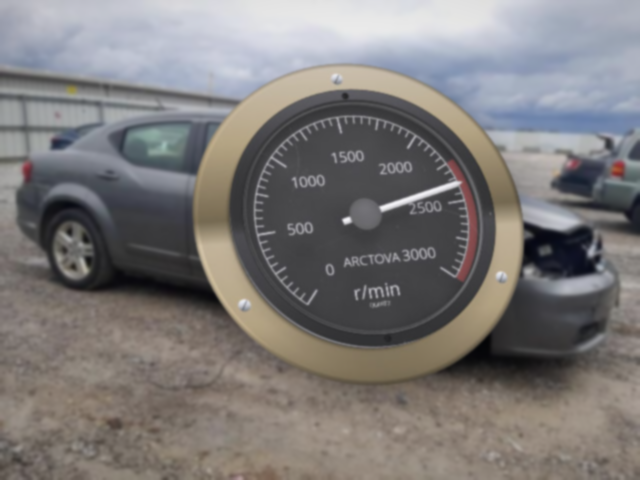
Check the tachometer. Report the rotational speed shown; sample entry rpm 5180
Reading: rpm 2400
